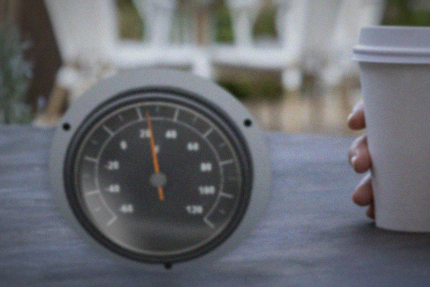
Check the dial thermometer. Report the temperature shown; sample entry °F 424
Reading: °F 25
